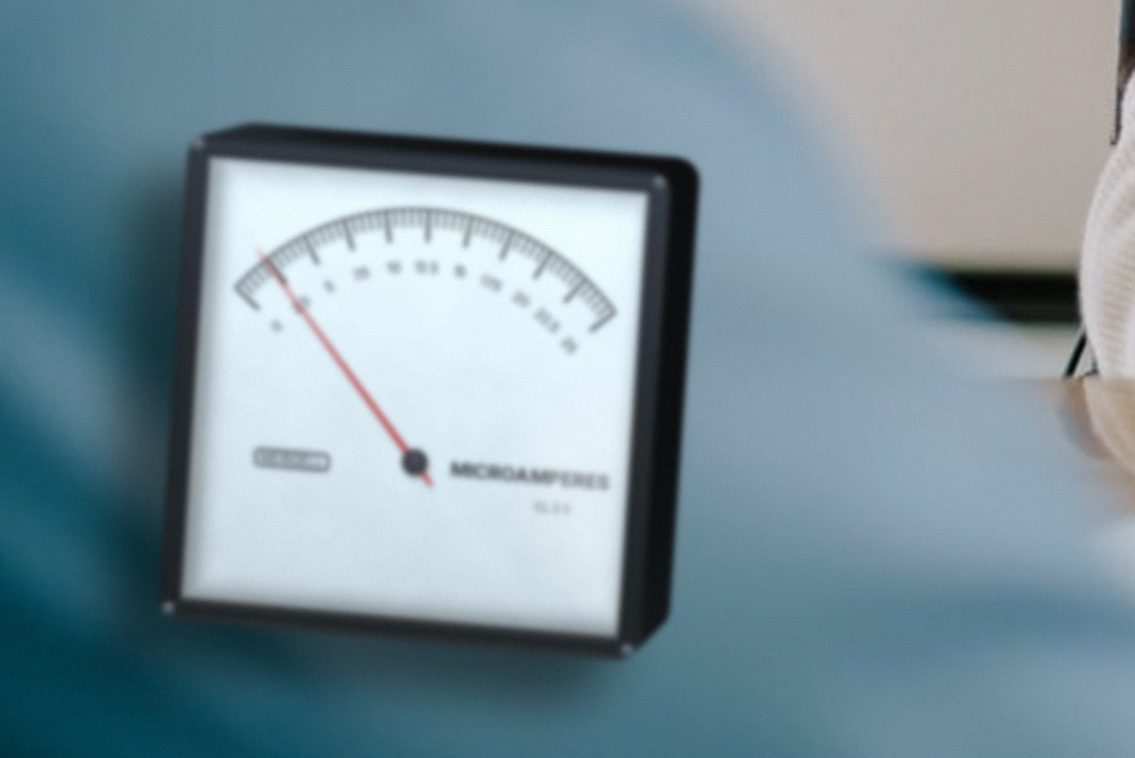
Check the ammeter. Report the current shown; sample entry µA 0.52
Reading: µA 2.5
